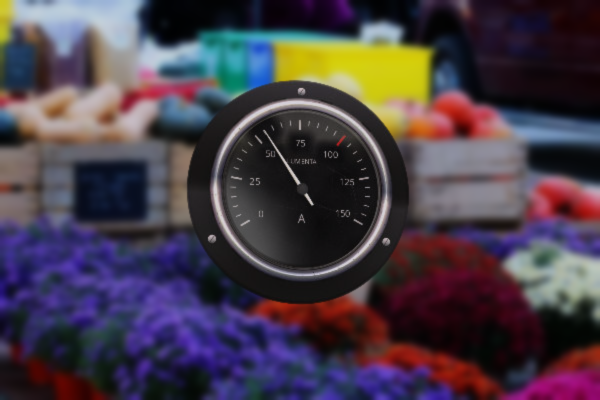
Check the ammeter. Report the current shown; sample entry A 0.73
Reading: A 55
